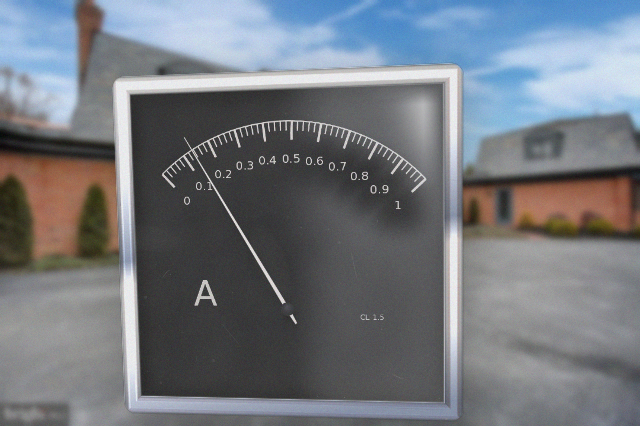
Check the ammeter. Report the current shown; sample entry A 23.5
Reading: A 0.14
